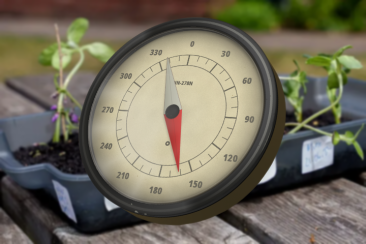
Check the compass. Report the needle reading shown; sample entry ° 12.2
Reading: ° 160
